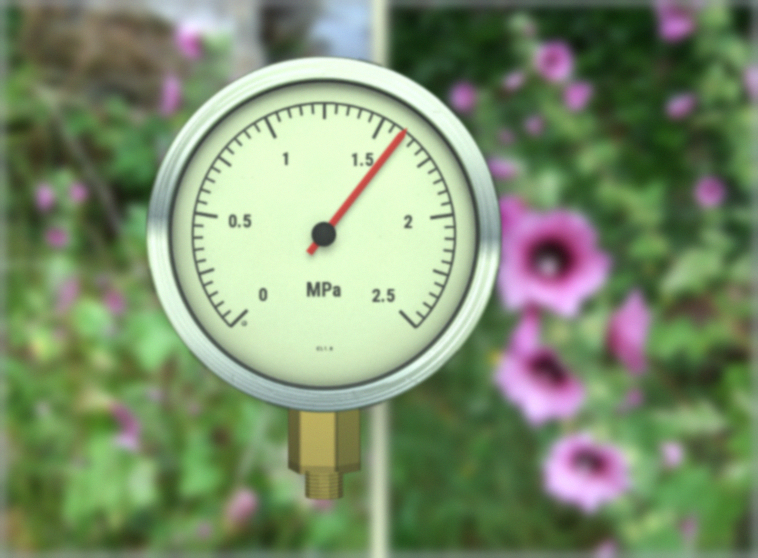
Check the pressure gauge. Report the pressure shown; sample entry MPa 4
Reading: MPa 1.6
